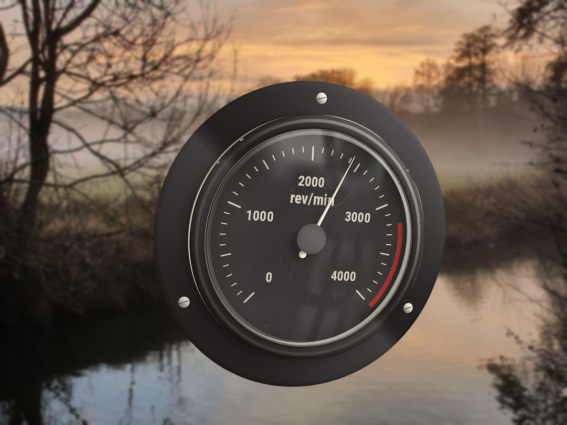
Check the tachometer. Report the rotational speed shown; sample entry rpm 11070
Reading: rpm 2400
